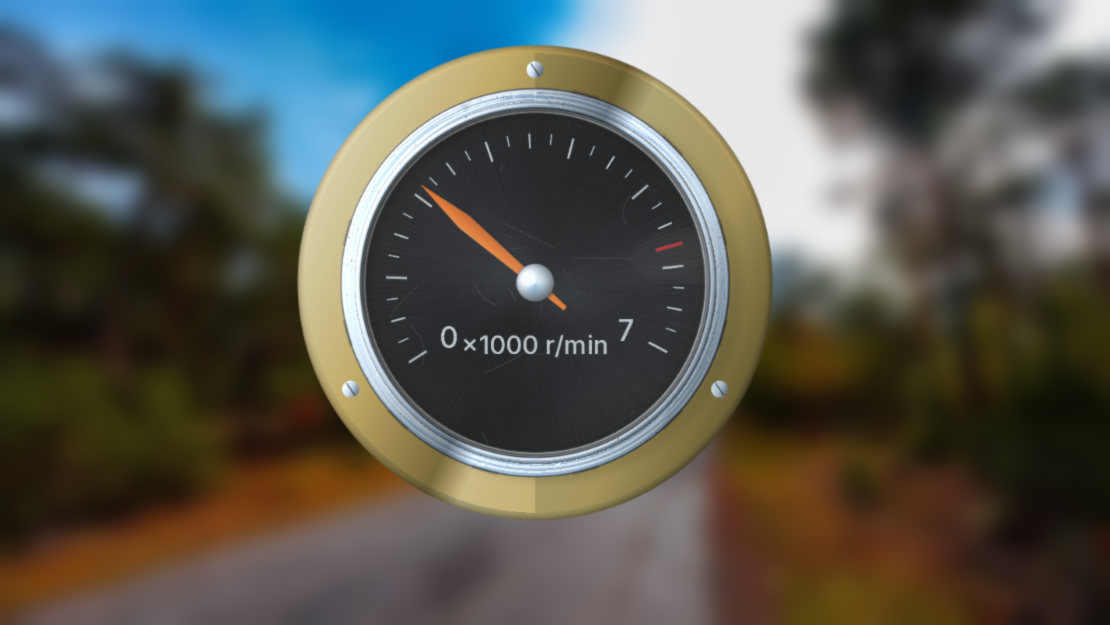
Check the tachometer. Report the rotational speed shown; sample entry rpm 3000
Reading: rpm 2125
